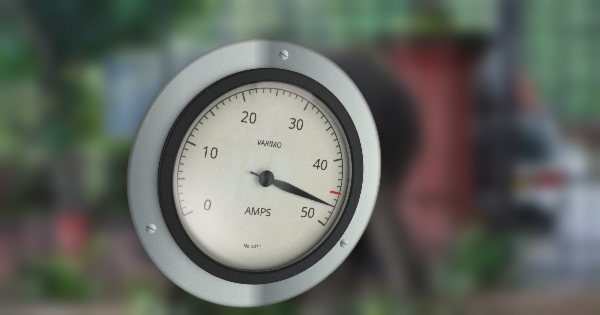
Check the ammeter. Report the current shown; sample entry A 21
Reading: A 47
